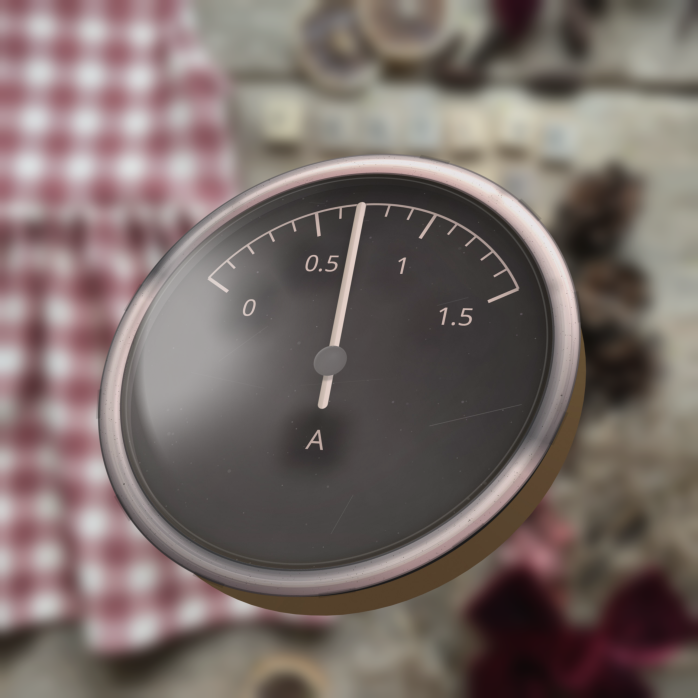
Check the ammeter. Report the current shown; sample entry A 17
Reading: A 0.7
